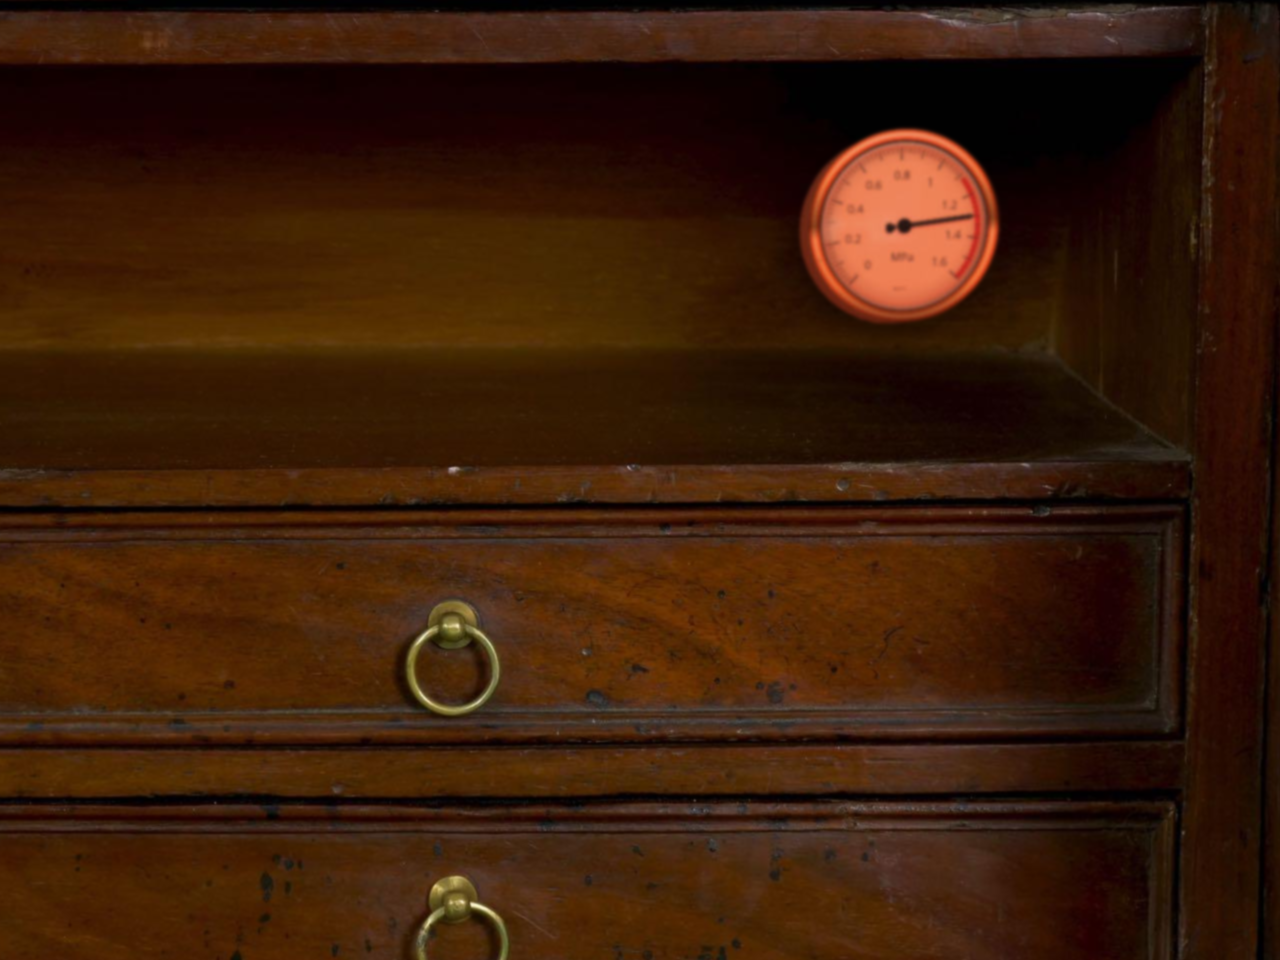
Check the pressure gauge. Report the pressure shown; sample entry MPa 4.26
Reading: MPa 1.3
